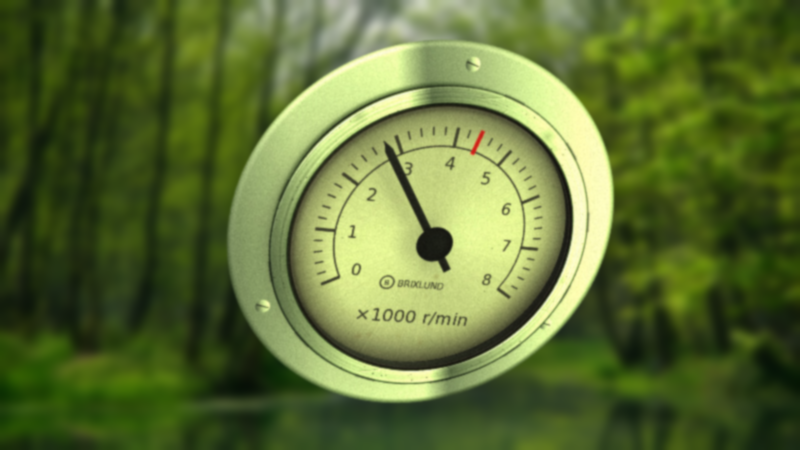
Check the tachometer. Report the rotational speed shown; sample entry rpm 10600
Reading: rpm 2800
